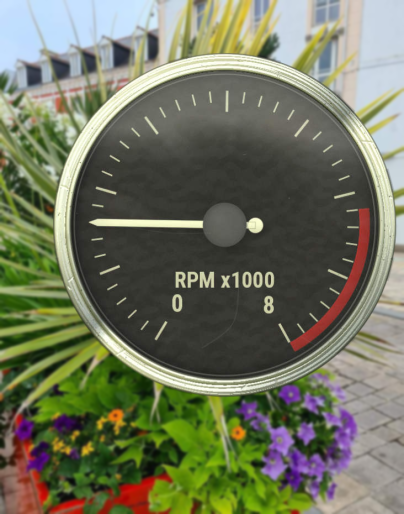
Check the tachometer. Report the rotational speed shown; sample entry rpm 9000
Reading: rpm 1600
